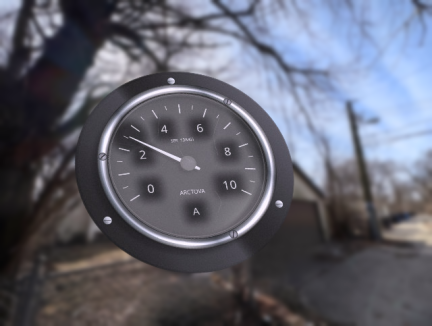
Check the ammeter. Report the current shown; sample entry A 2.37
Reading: A 2.5
